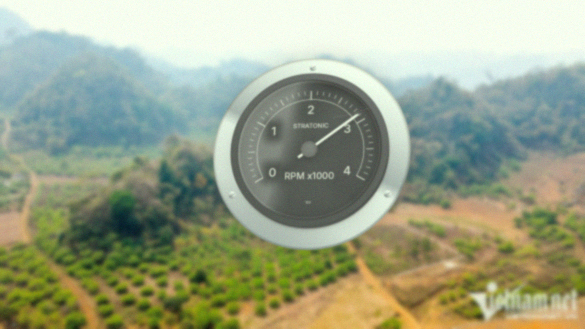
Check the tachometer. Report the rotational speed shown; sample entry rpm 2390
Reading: rpm 2900
